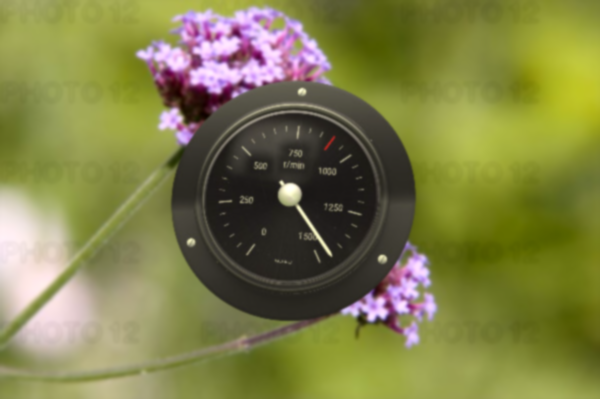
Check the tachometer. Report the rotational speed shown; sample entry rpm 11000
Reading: rpm 1450
